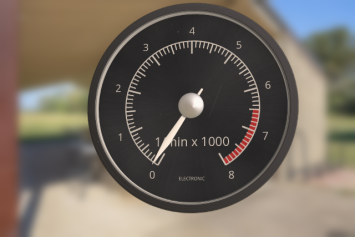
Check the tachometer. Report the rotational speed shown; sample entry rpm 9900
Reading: rpm 100
